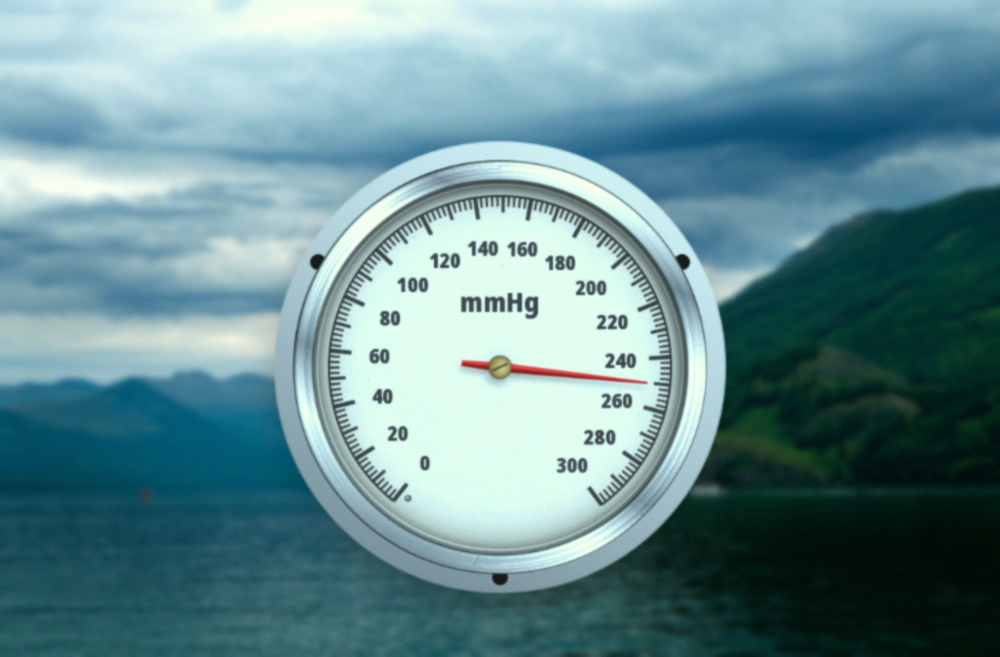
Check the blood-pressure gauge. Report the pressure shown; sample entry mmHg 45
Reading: mmHg 250
